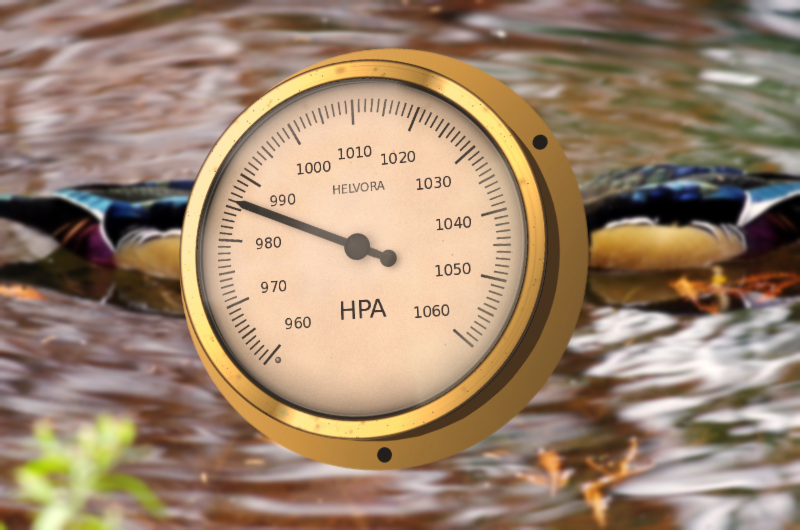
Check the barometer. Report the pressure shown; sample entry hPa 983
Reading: hPa 986
